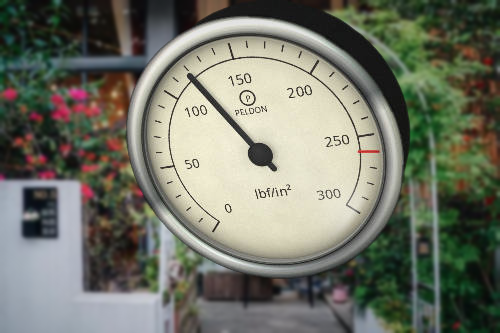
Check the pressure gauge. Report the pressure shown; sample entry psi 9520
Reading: psi 120
